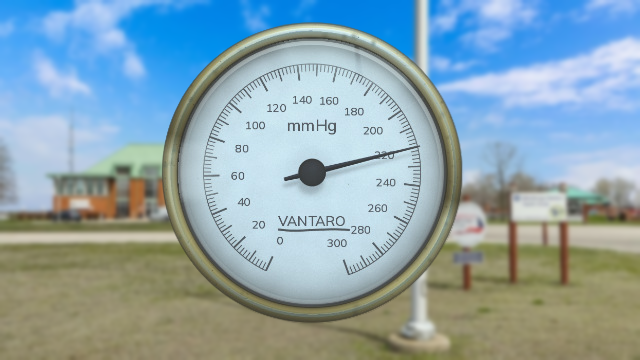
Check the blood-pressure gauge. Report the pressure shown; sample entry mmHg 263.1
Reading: mmHg 220
